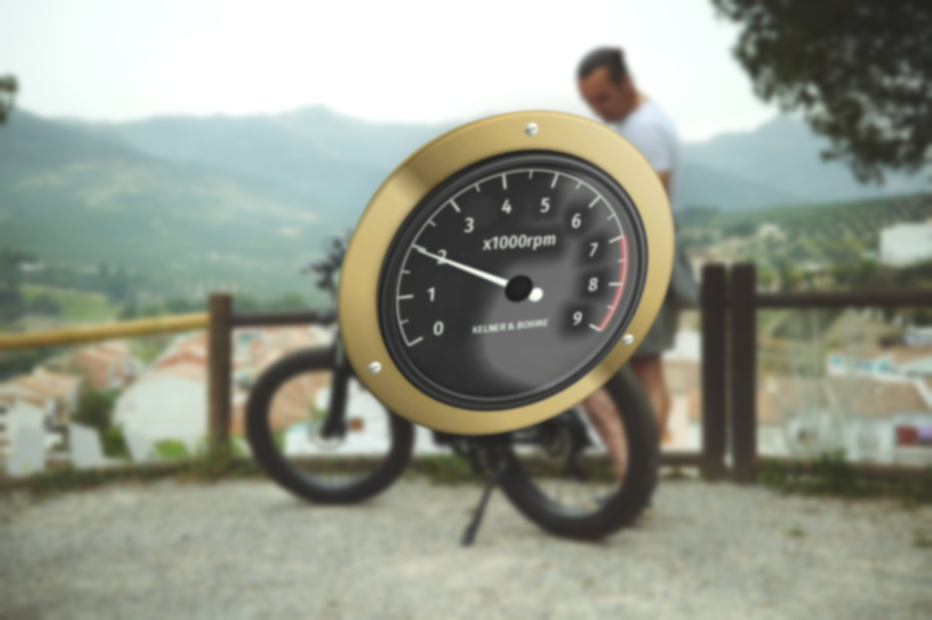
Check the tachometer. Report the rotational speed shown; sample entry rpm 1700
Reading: rpm 2000
